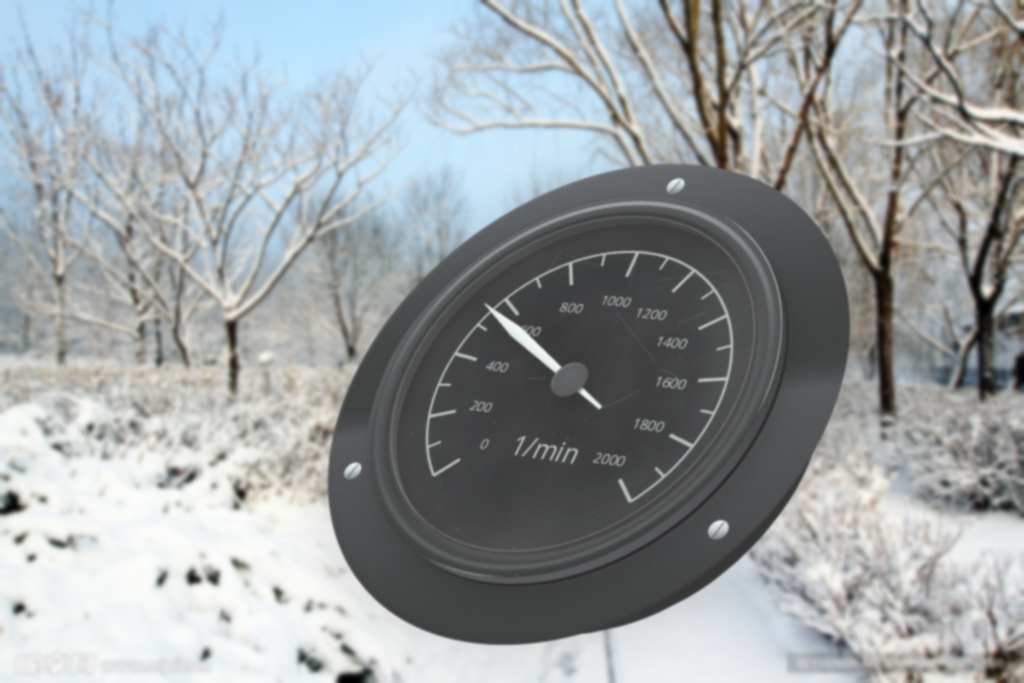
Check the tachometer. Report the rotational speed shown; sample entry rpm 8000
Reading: rpm 550
